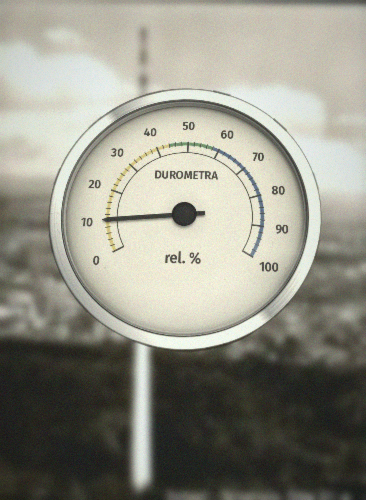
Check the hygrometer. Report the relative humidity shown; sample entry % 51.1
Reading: % 10
